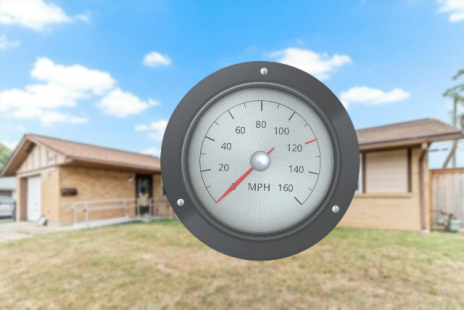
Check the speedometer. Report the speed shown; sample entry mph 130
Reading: mph 0
